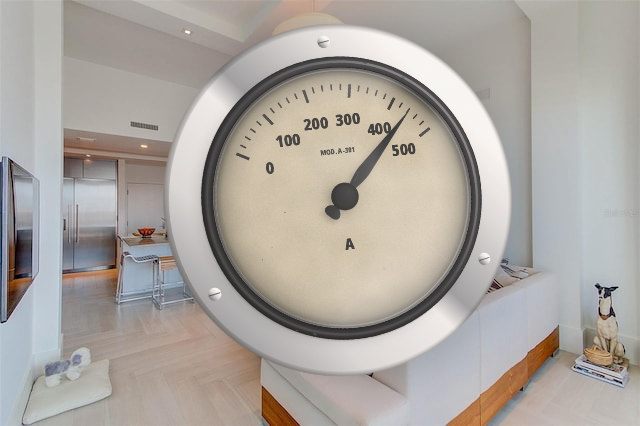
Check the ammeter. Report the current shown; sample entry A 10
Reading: A 440
